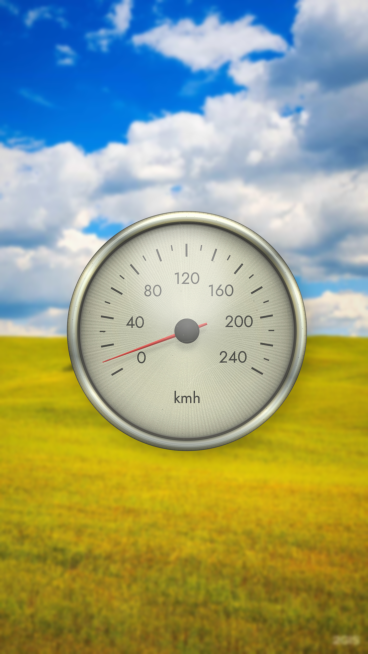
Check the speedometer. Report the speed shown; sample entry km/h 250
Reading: km/h 10
